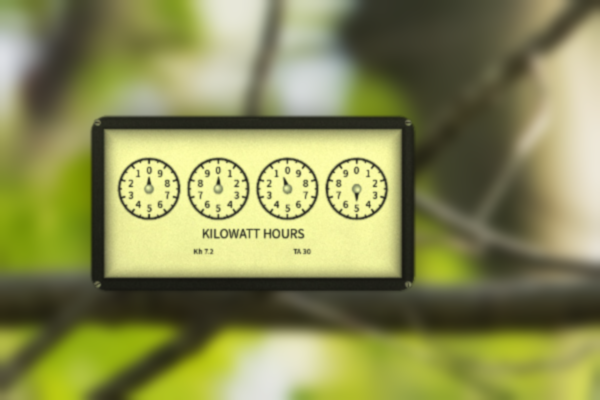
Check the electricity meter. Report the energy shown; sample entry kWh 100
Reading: kWh 5
